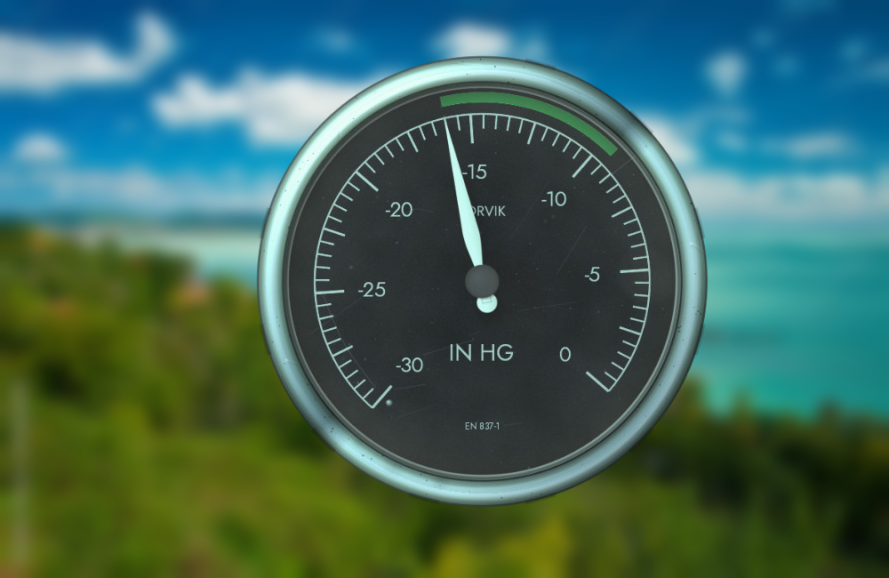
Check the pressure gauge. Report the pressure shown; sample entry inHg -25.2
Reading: inHg -16
